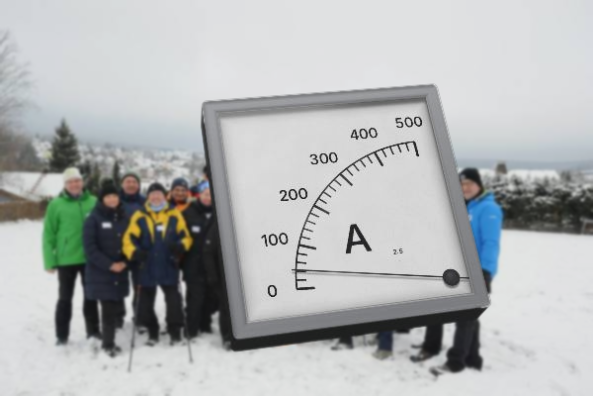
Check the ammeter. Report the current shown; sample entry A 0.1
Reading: A 40
